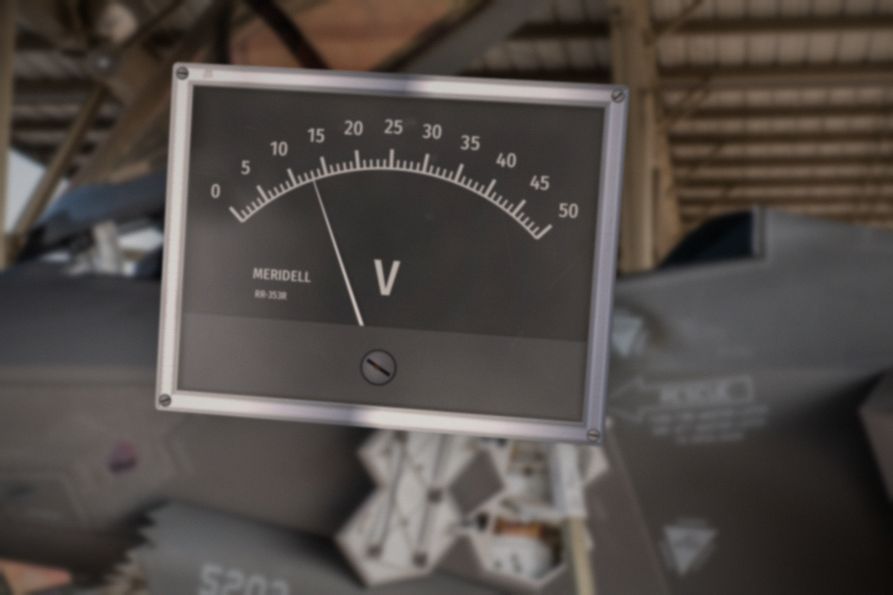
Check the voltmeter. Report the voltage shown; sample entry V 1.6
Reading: V 13
